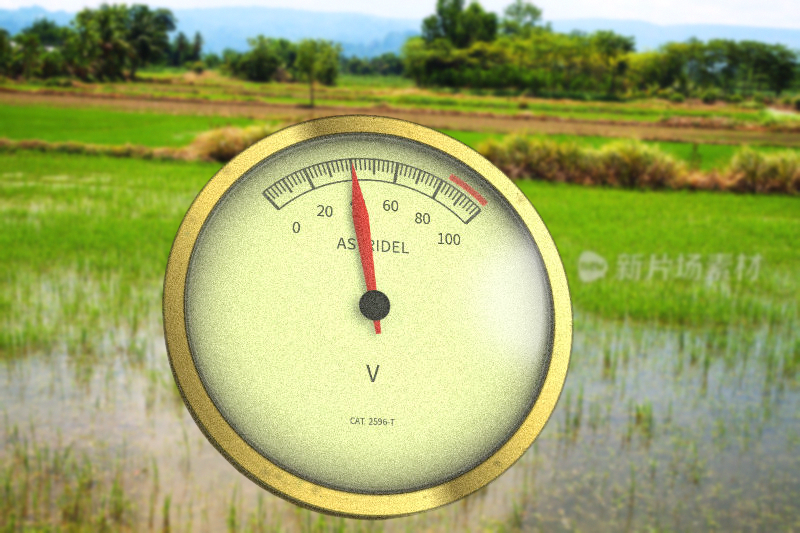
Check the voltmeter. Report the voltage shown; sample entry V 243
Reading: V 40
